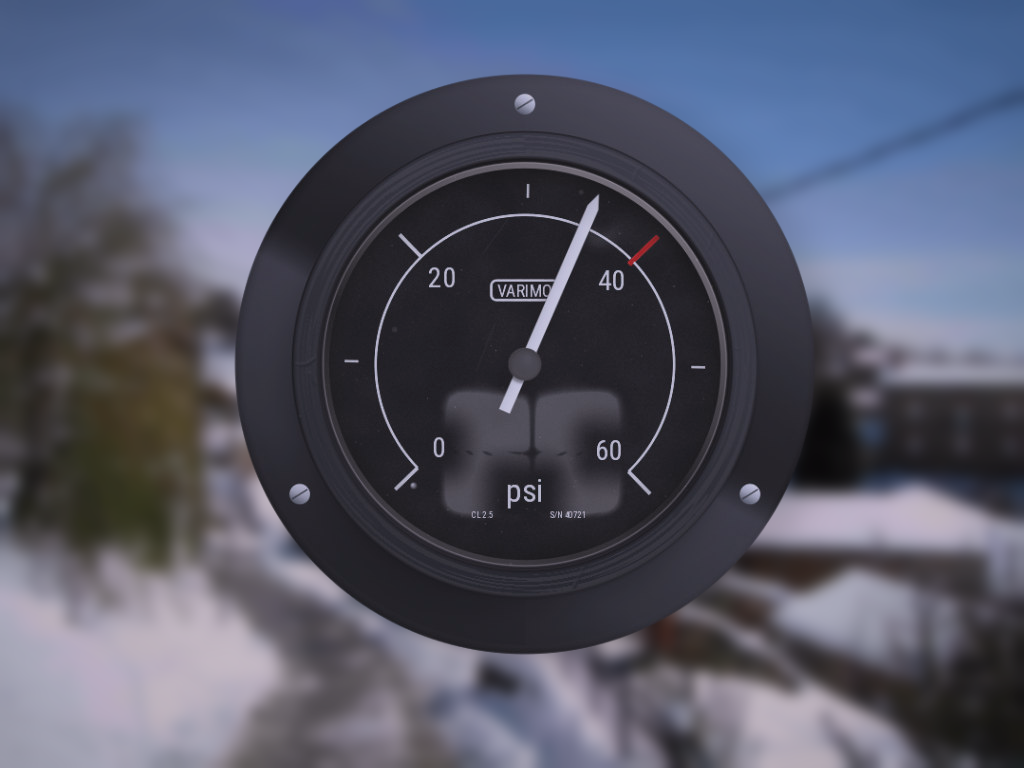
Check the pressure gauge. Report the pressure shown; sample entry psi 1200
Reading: psi 35
